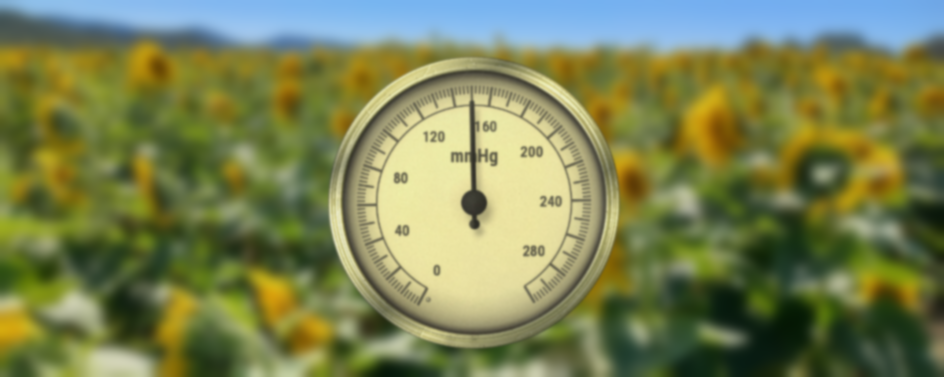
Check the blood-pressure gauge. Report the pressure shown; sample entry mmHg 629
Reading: mmHg 150
